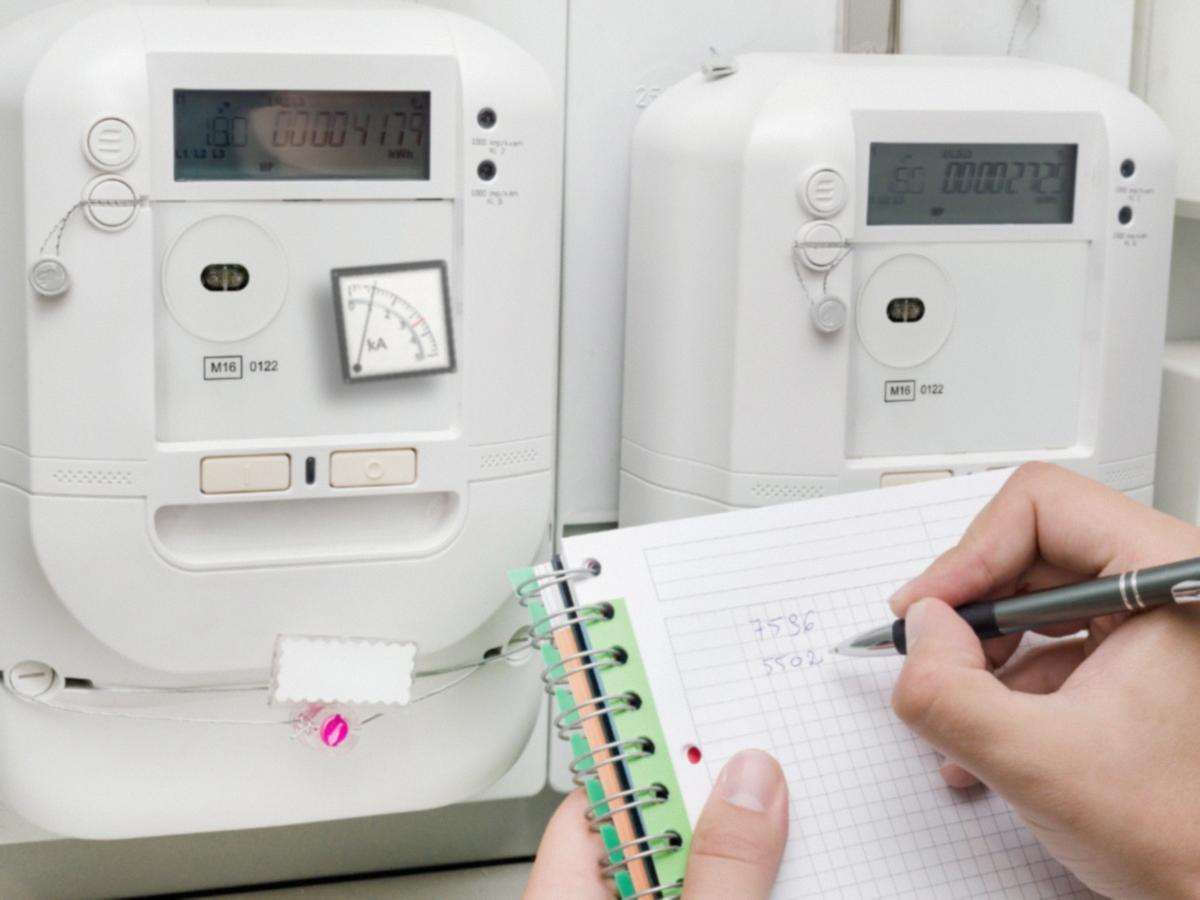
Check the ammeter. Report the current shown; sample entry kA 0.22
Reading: kA 1
